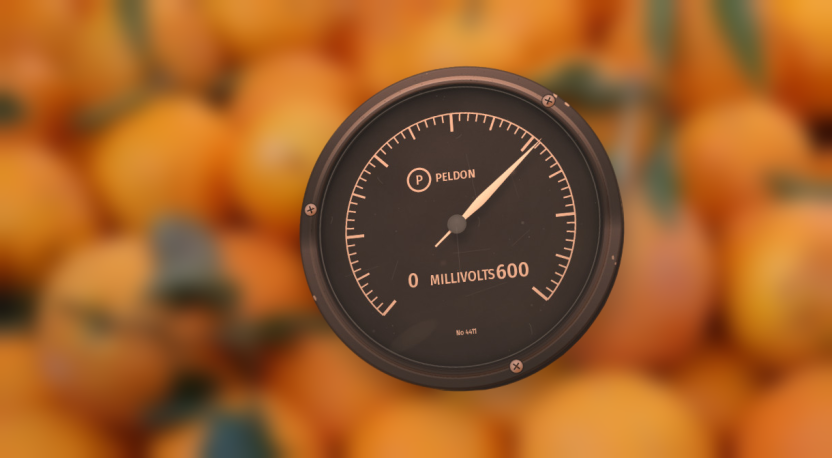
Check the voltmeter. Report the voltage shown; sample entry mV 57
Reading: mV 410
